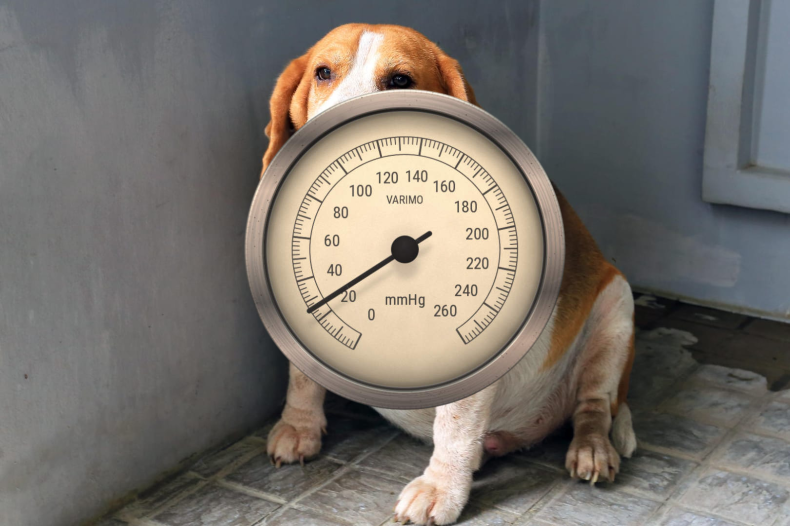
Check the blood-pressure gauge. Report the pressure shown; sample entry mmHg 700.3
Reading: mmHg 26
